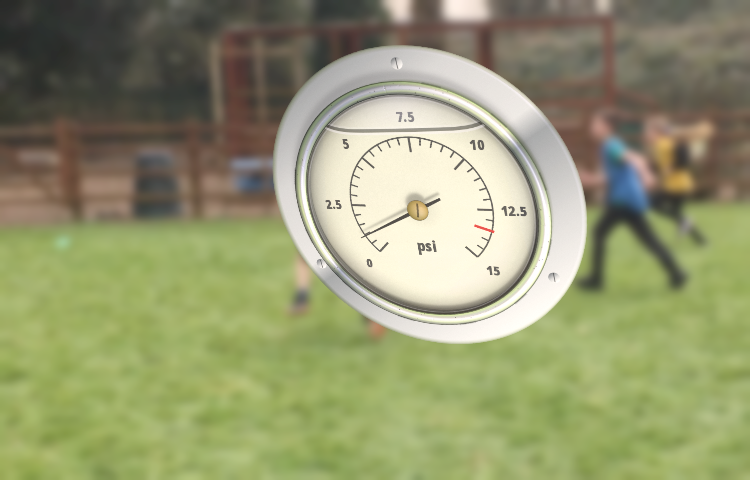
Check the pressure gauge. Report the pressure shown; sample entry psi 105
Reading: psi 1
